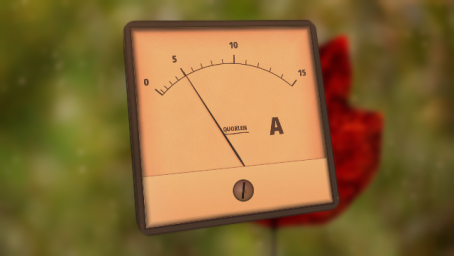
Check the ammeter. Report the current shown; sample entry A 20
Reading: A 5
